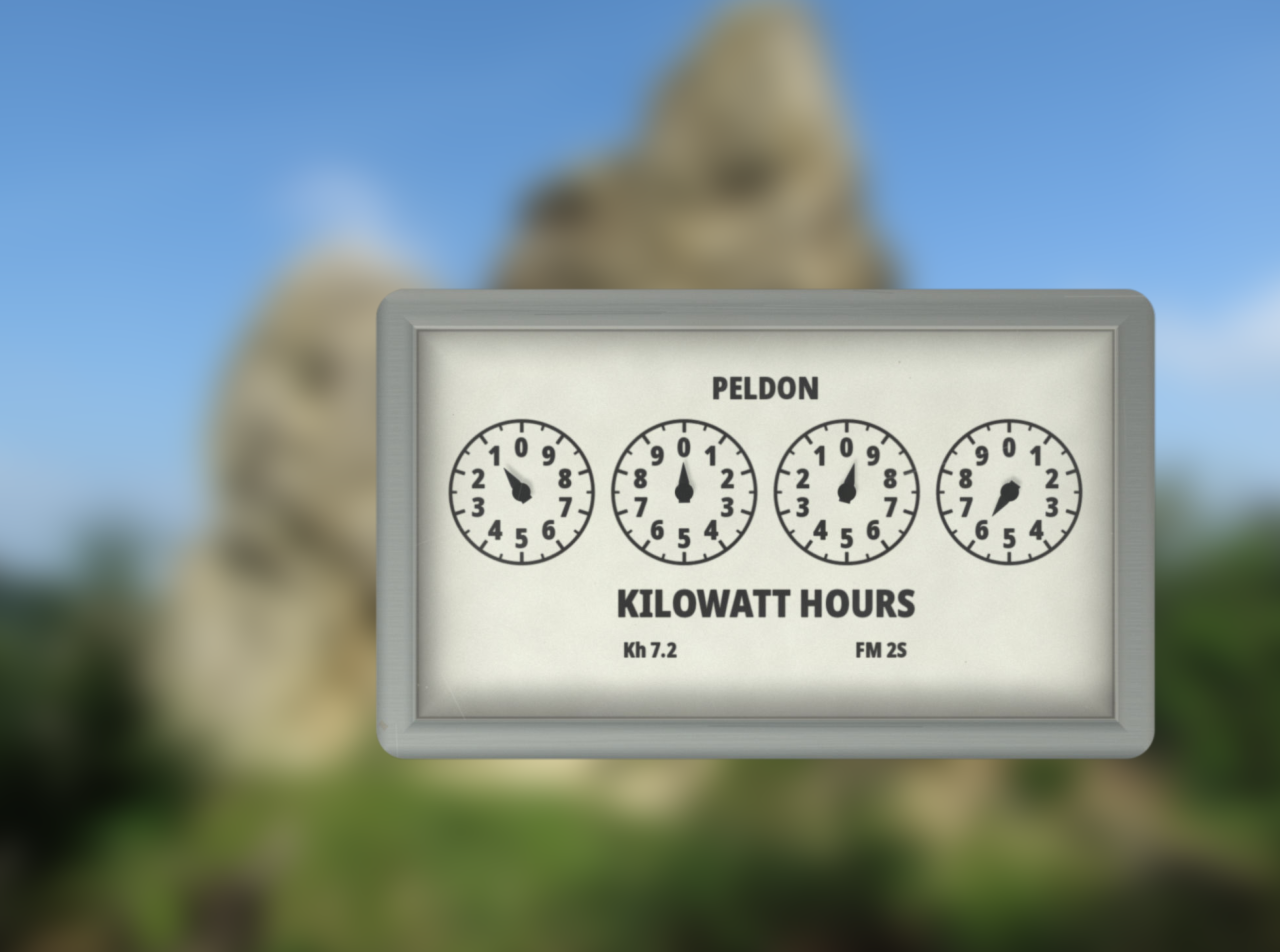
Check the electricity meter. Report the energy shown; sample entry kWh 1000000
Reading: kWh 996
